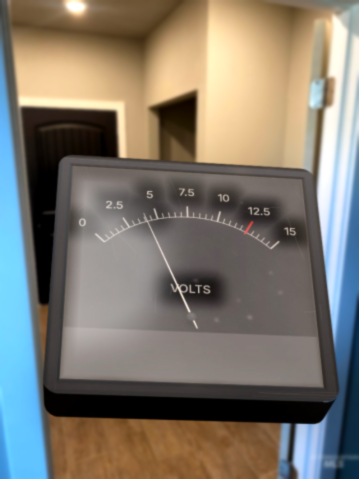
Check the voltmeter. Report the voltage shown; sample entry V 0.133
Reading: V 4
